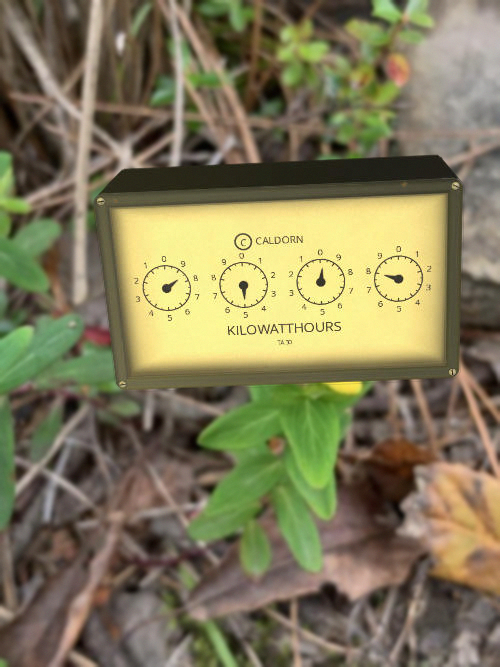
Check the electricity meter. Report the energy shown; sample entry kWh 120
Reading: kWh 8498
